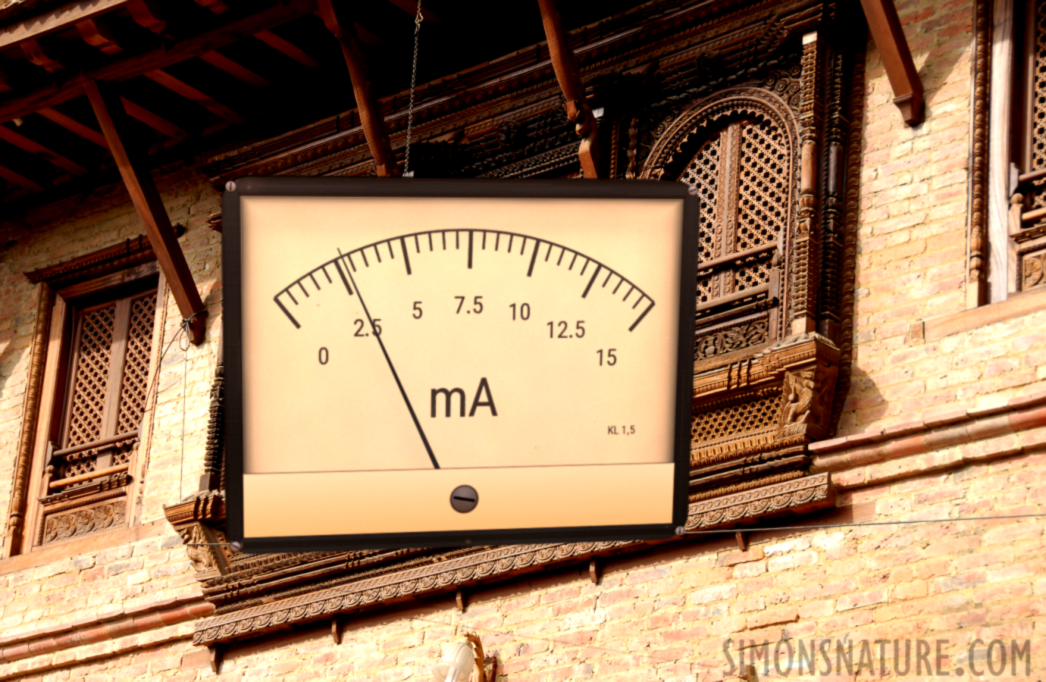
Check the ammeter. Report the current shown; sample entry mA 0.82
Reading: mA 2.75
